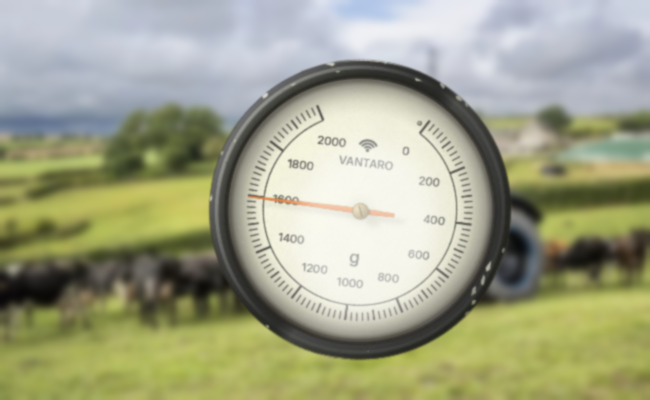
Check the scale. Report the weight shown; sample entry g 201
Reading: g 1600
